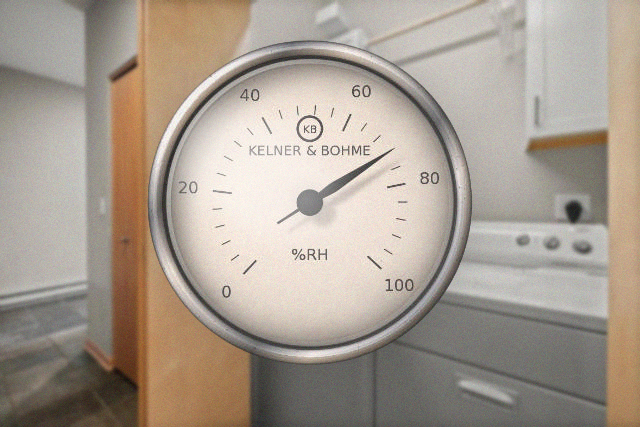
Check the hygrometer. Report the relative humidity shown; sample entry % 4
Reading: % 72
